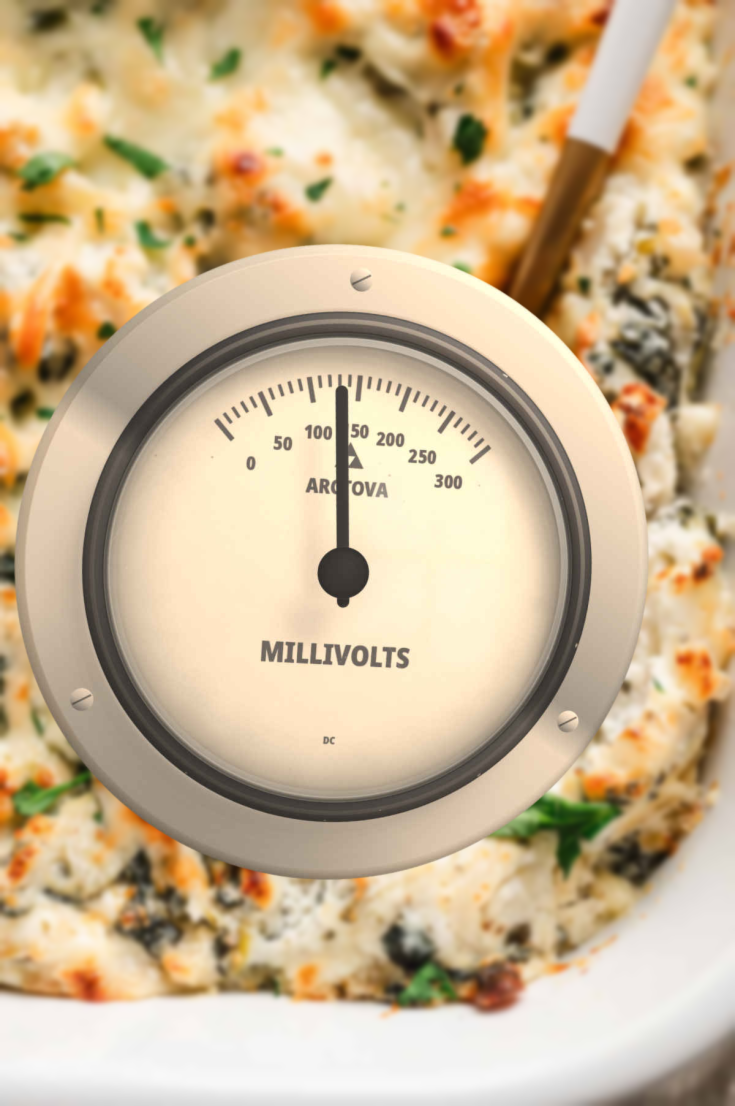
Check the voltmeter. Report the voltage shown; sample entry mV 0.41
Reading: mV 130
